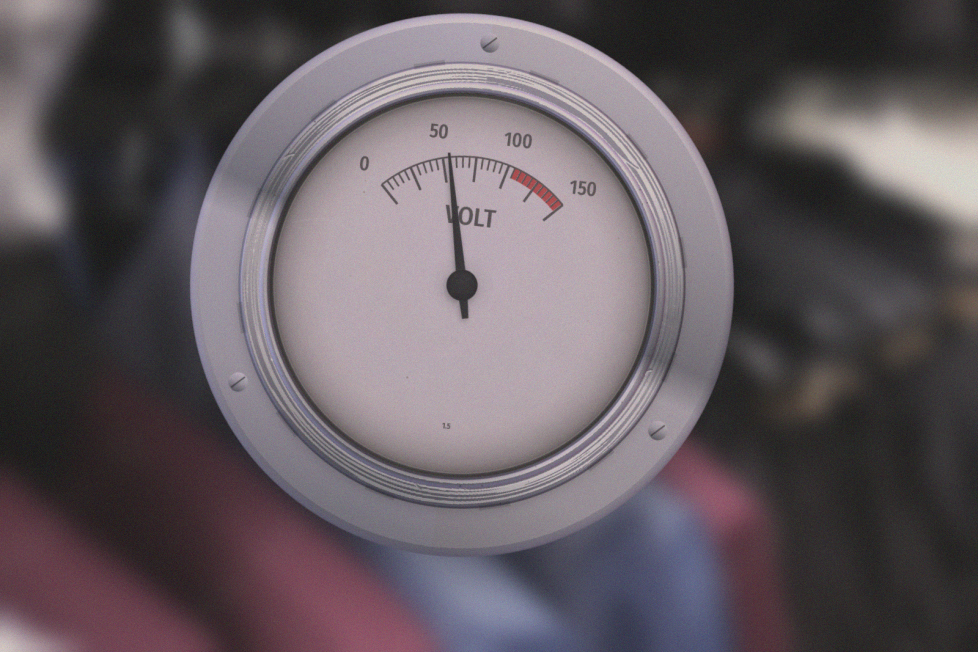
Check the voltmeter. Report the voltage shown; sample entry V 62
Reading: V 55
